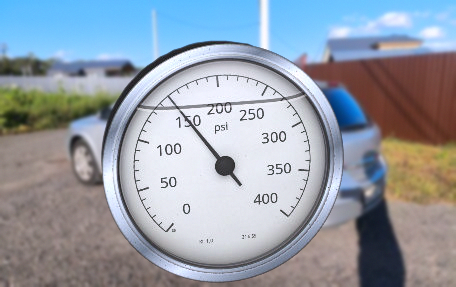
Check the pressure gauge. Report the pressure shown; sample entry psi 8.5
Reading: psi 150
